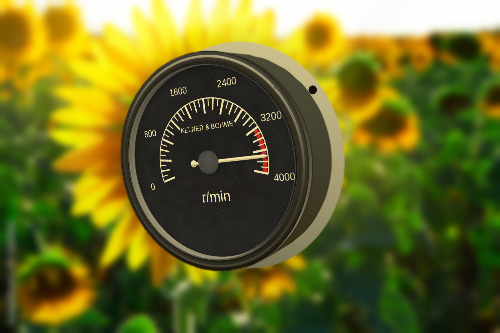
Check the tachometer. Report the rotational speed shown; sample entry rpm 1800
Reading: rpm 3700
